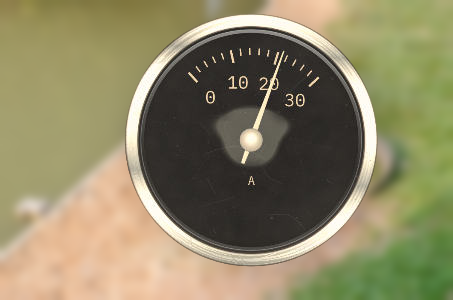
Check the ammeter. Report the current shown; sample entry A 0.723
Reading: A 21
